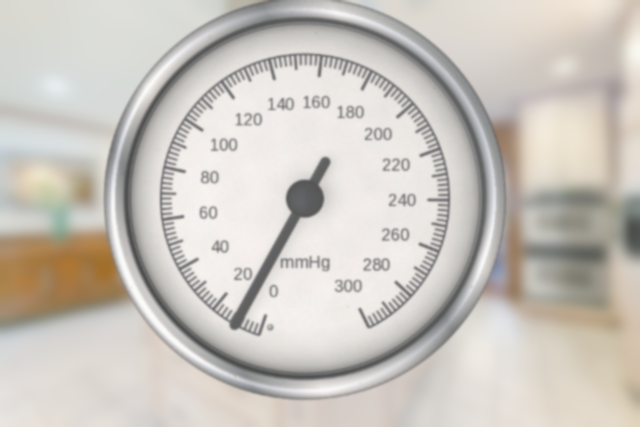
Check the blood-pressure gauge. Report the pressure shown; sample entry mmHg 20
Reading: mmHg 10
